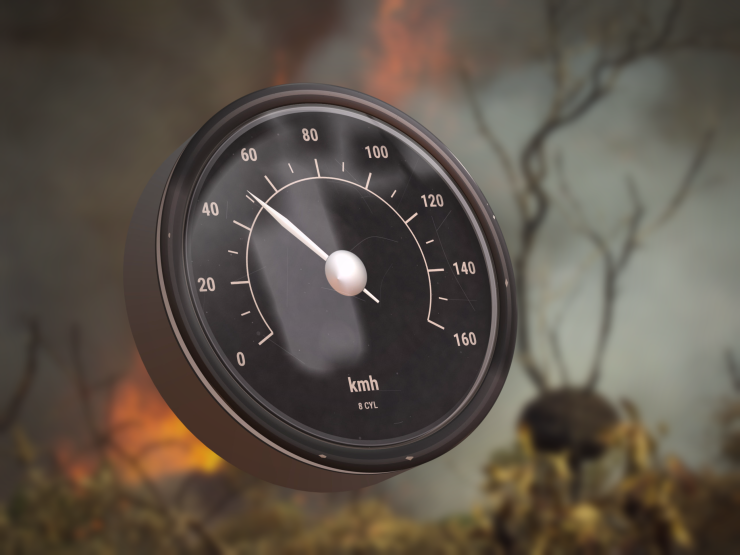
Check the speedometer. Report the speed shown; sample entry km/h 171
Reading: km/h 50
